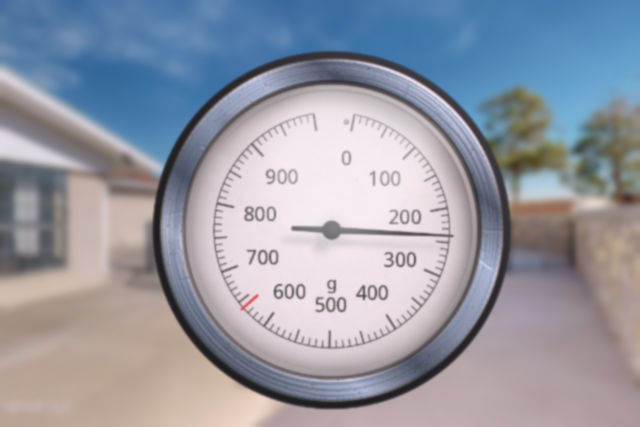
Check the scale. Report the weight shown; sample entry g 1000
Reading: g 240
